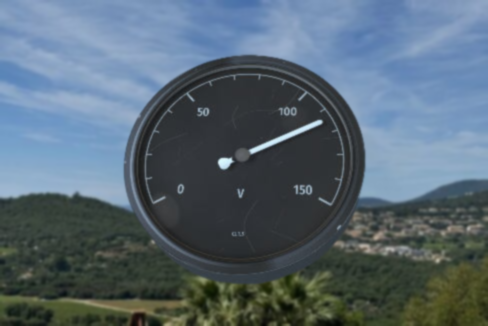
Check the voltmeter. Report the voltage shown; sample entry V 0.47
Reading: V 115
